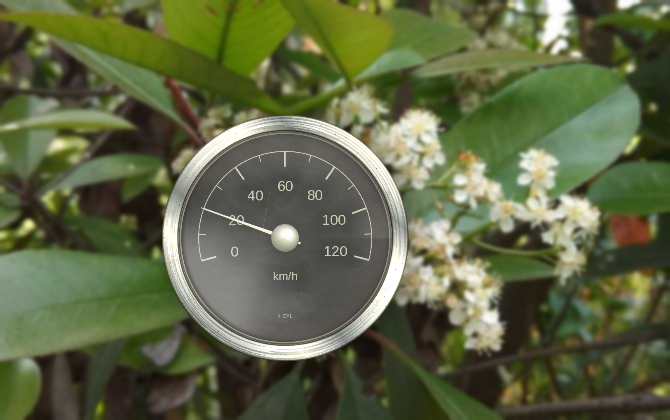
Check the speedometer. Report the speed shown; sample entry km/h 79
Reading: km/h 20
